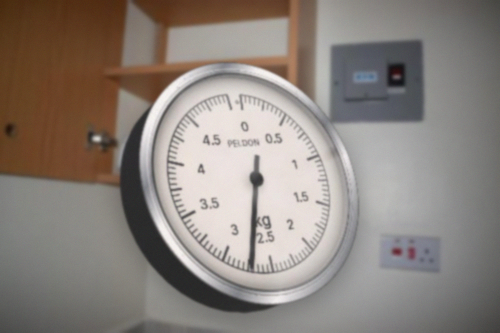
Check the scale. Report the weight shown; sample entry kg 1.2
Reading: kg 2.75
